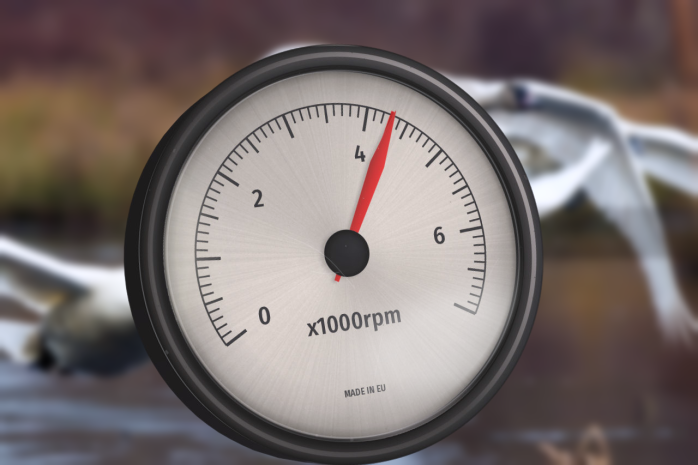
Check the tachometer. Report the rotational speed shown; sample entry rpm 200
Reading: rpm 4300
